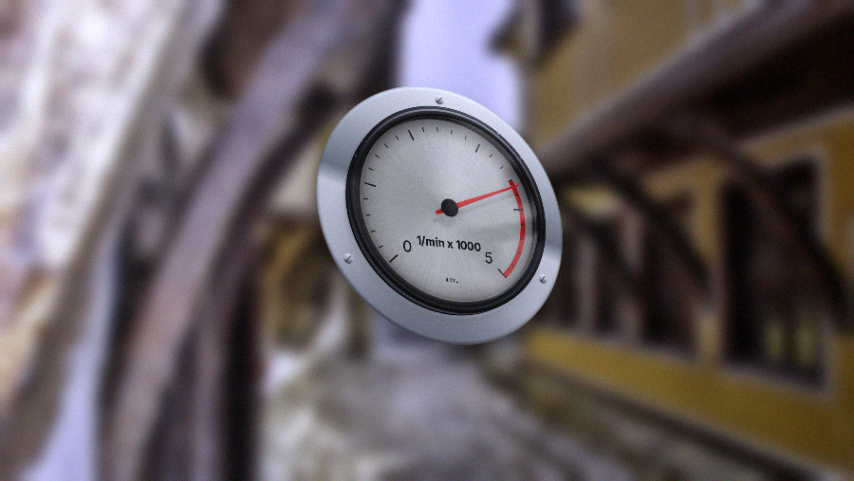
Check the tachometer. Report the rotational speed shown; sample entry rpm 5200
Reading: rpm 3700
